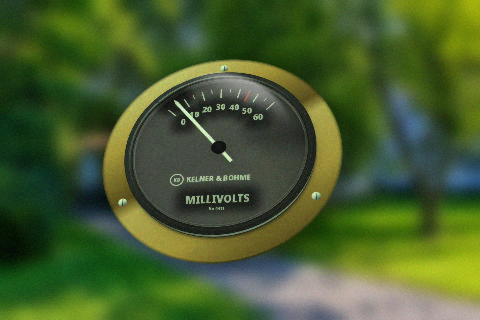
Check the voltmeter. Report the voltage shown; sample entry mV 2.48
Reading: mV 5
